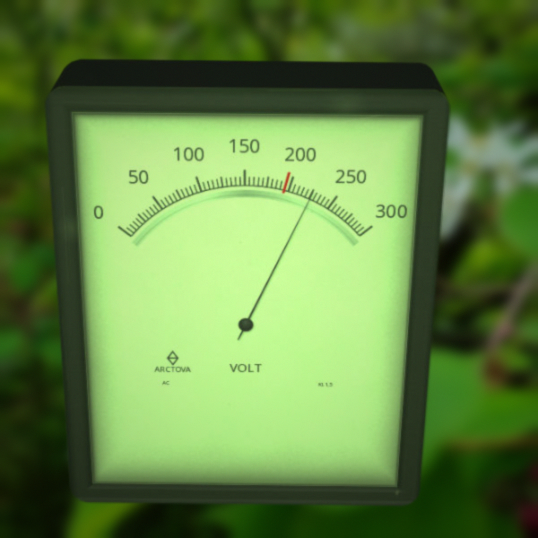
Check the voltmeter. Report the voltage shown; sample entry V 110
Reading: V 225
